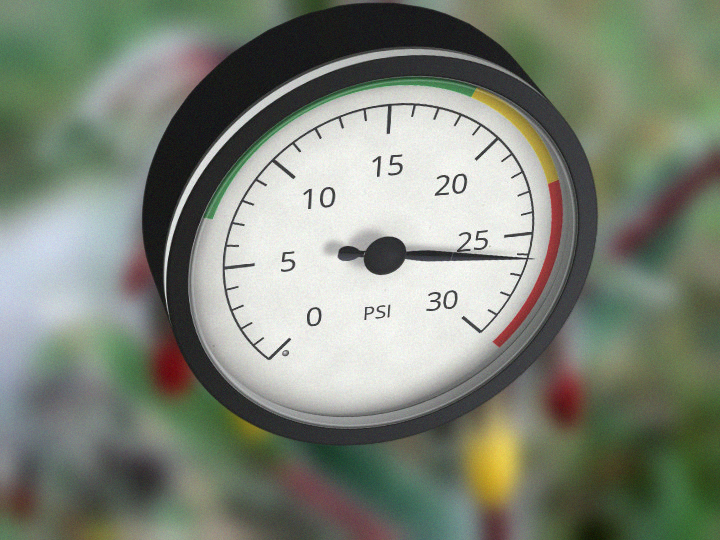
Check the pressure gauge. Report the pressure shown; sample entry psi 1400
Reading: psi 26
